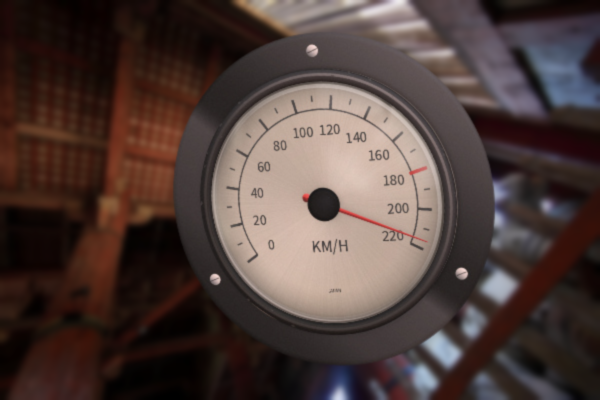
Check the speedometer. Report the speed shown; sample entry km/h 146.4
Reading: km/h 215
